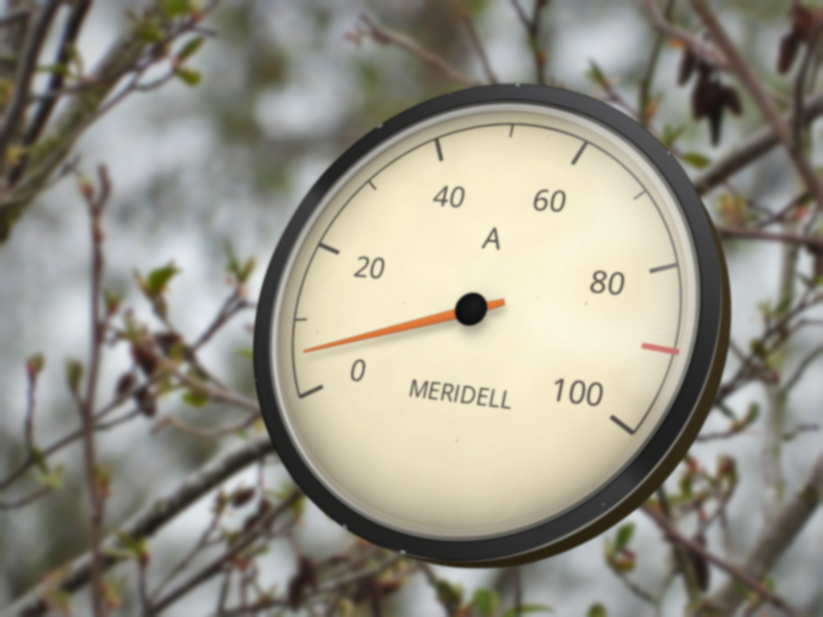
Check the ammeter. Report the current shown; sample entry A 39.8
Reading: A 5
